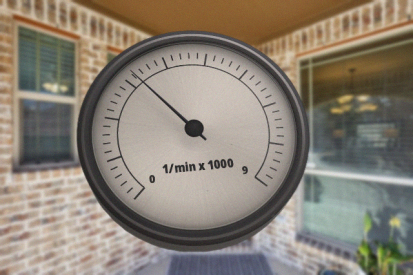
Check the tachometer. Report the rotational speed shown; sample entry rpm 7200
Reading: rpm 3200
